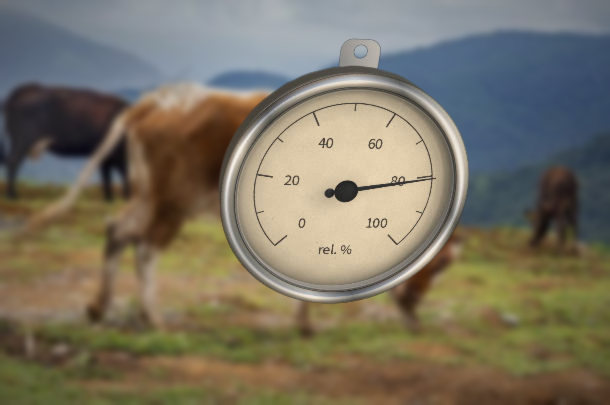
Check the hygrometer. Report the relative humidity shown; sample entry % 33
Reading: % 80
